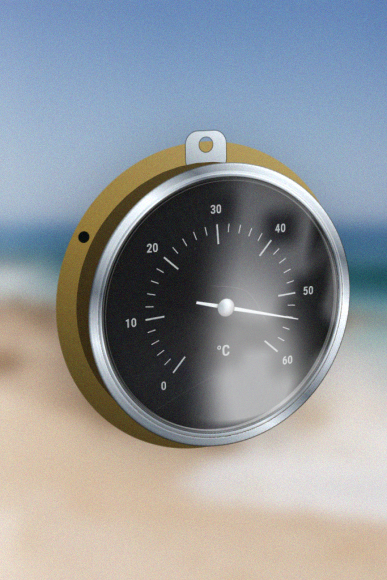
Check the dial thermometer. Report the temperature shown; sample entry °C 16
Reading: °C 54
